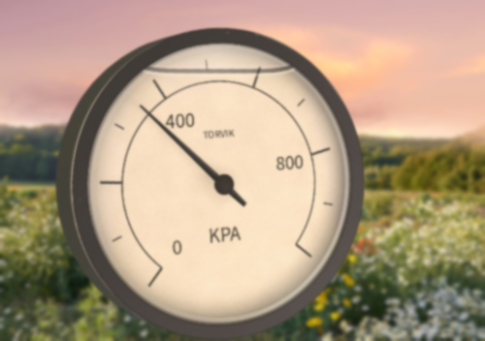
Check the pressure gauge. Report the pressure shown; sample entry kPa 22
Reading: kPa 350
